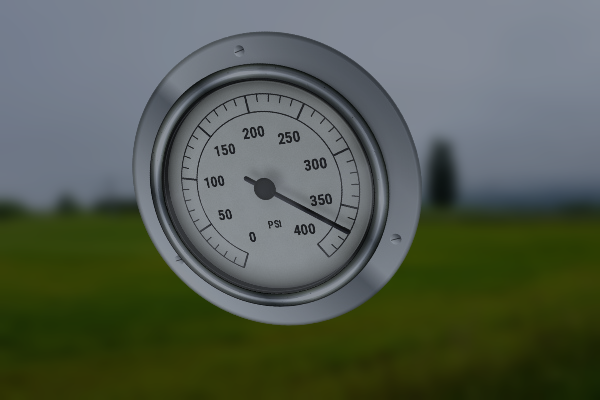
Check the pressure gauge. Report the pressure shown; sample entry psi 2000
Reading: psi 370
